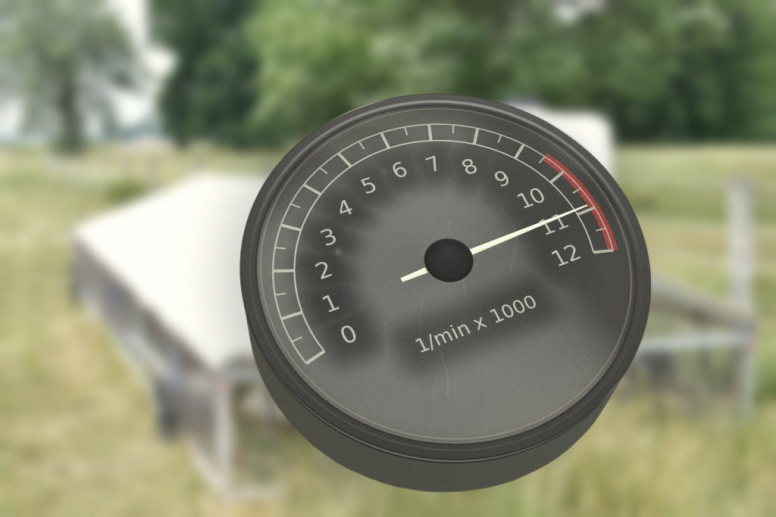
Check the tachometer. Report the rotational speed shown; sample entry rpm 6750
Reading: rpm 11000
